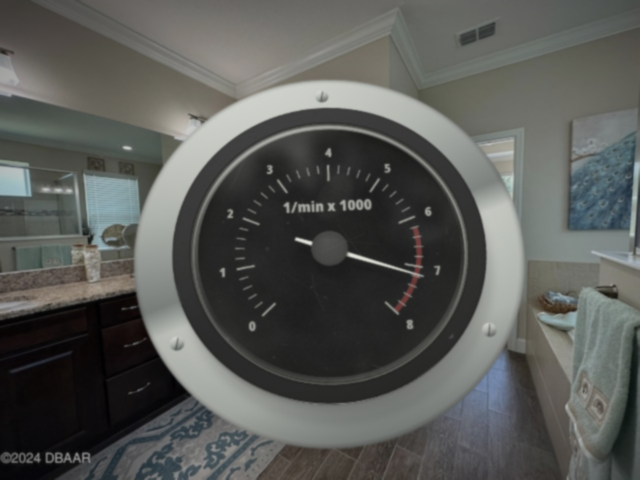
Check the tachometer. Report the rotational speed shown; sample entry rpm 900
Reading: rpm 7200
